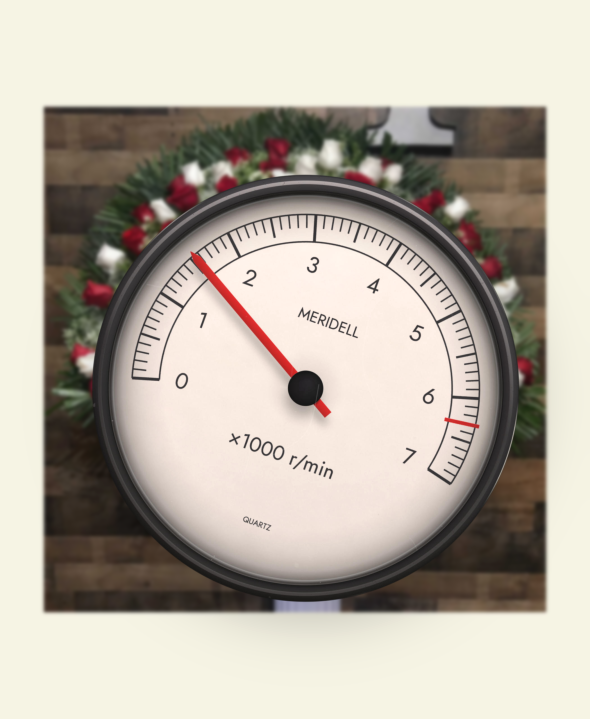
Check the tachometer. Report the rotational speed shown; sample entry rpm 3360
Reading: rpm 1550
